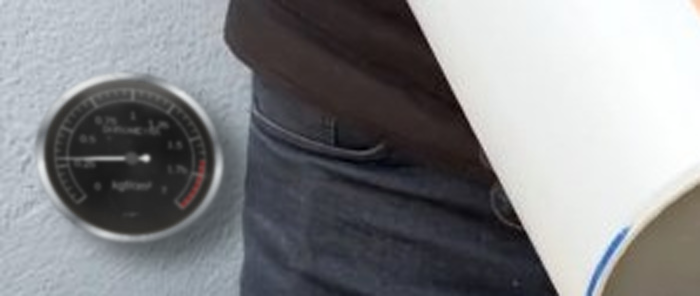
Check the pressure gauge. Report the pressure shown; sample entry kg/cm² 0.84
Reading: kg/cm² 0.3
